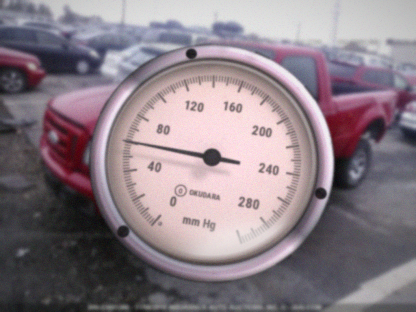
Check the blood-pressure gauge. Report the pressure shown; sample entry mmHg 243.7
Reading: mmHg 60
